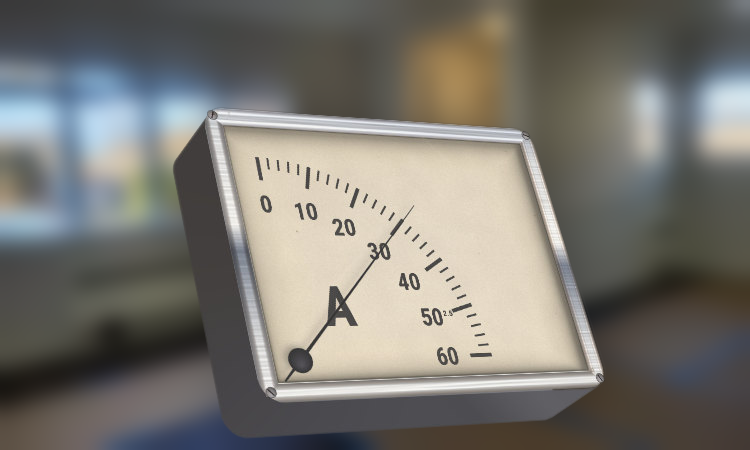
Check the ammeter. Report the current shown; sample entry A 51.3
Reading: A 30
